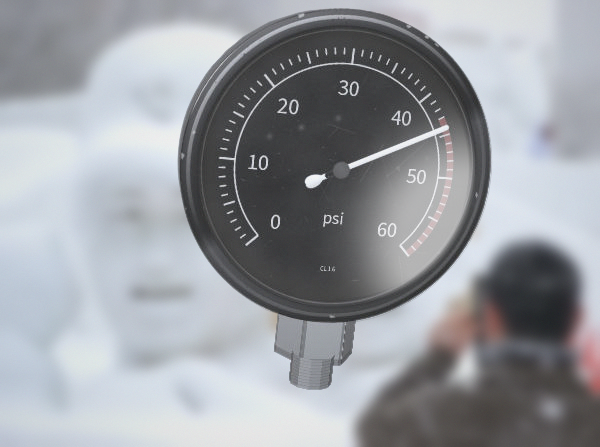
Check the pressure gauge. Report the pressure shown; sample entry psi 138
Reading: psi 44
